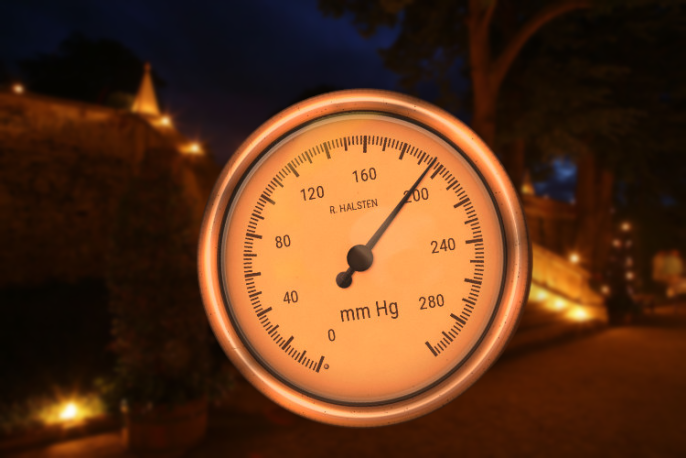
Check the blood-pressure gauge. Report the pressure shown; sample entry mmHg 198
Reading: mmHg 196
